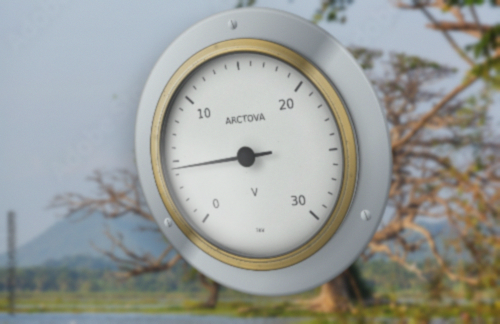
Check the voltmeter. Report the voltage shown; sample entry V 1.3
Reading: V 4.5
